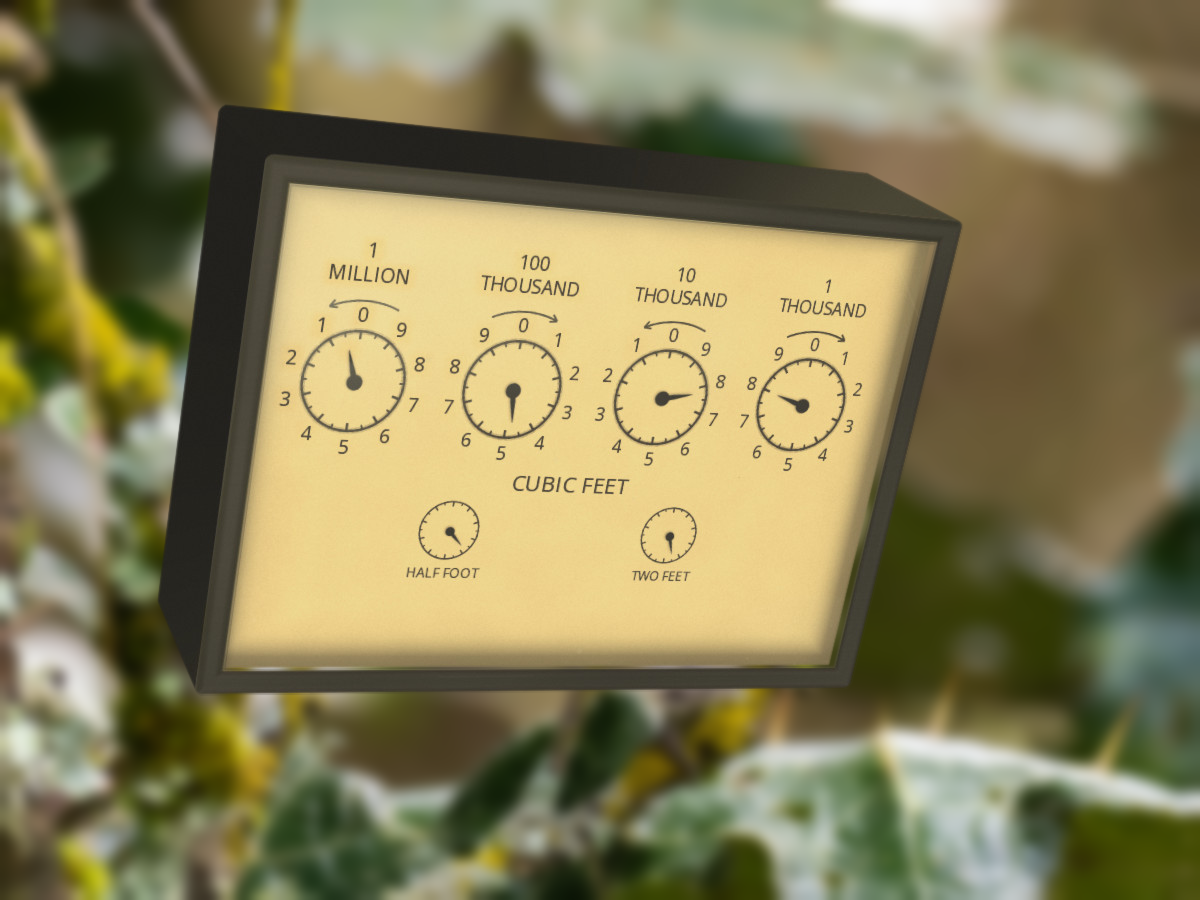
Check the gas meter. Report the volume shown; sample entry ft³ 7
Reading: ft³ 47800
